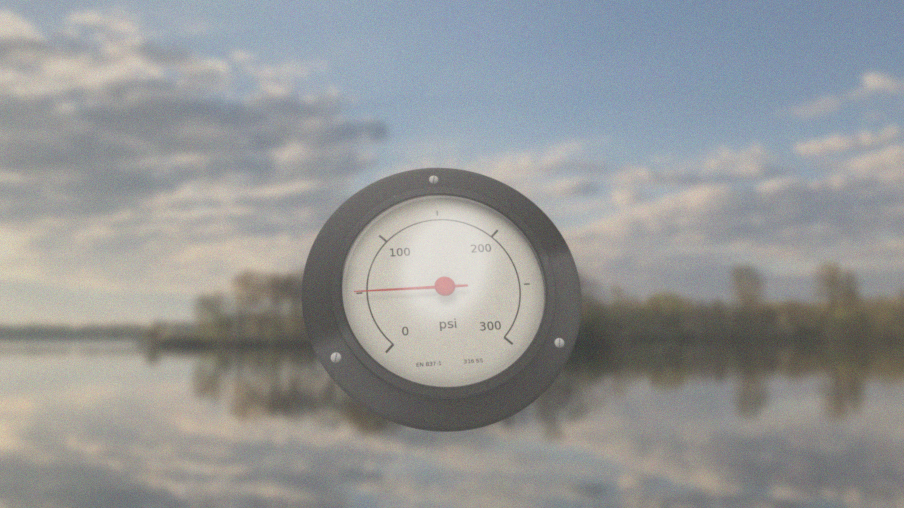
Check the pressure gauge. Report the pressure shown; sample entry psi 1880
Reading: psi 50
